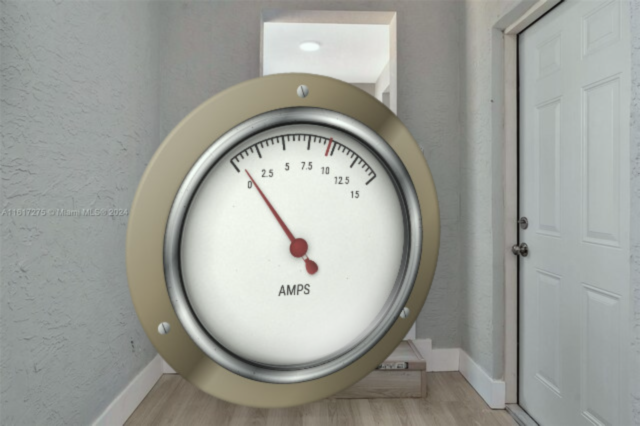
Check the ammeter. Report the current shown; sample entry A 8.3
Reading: A 0.5
